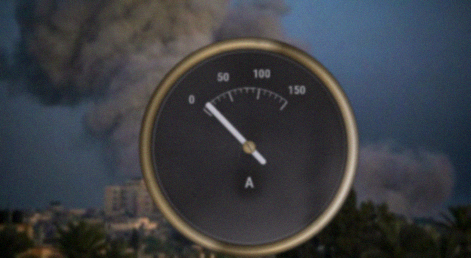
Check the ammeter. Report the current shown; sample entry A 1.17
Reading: A 10
